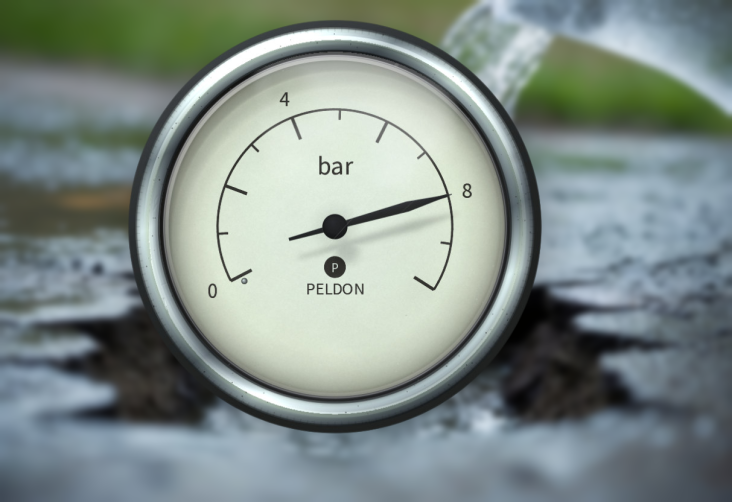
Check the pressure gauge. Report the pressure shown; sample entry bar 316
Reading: bar 8
